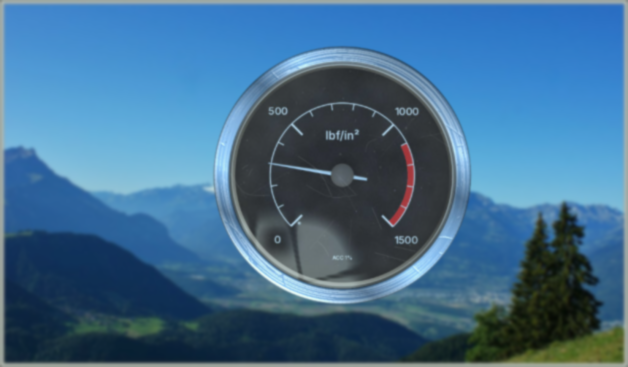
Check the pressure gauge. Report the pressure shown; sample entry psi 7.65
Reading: psi 300
